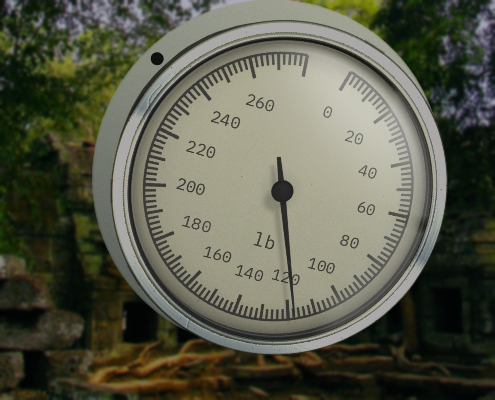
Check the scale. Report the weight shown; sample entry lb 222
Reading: lb 118
